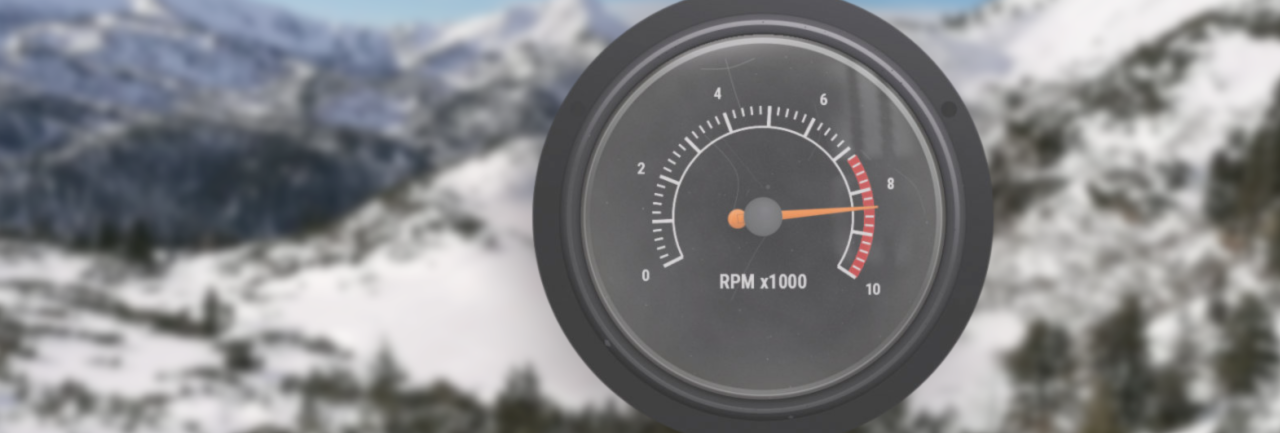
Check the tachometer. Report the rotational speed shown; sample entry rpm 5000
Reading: rpm 8400
